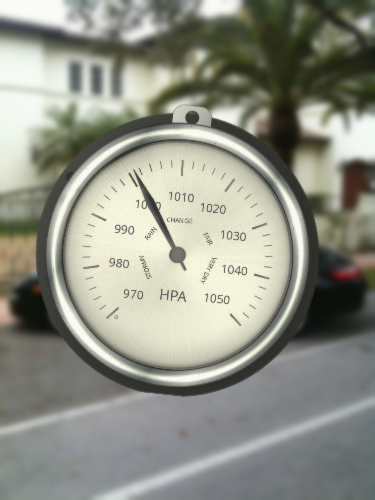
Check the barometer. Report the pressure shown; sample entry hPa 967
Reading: hPa 1001
